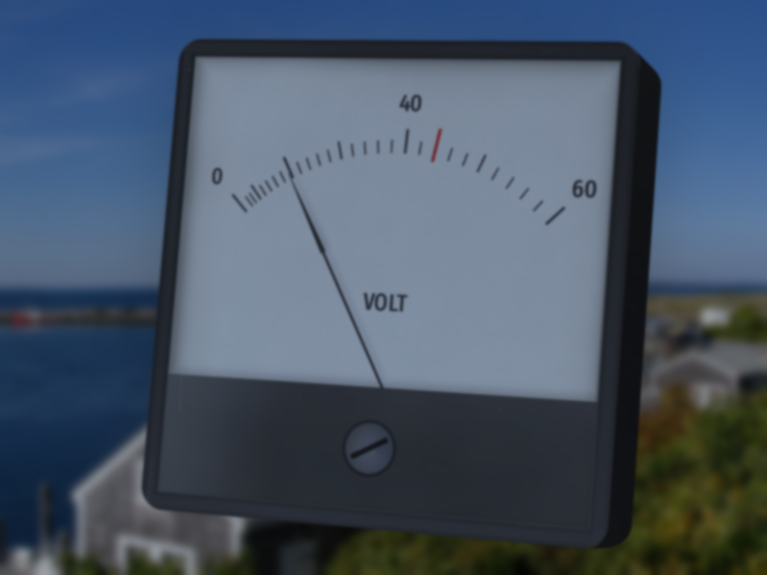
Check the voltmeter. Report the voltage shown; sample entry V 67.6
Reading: V 20
